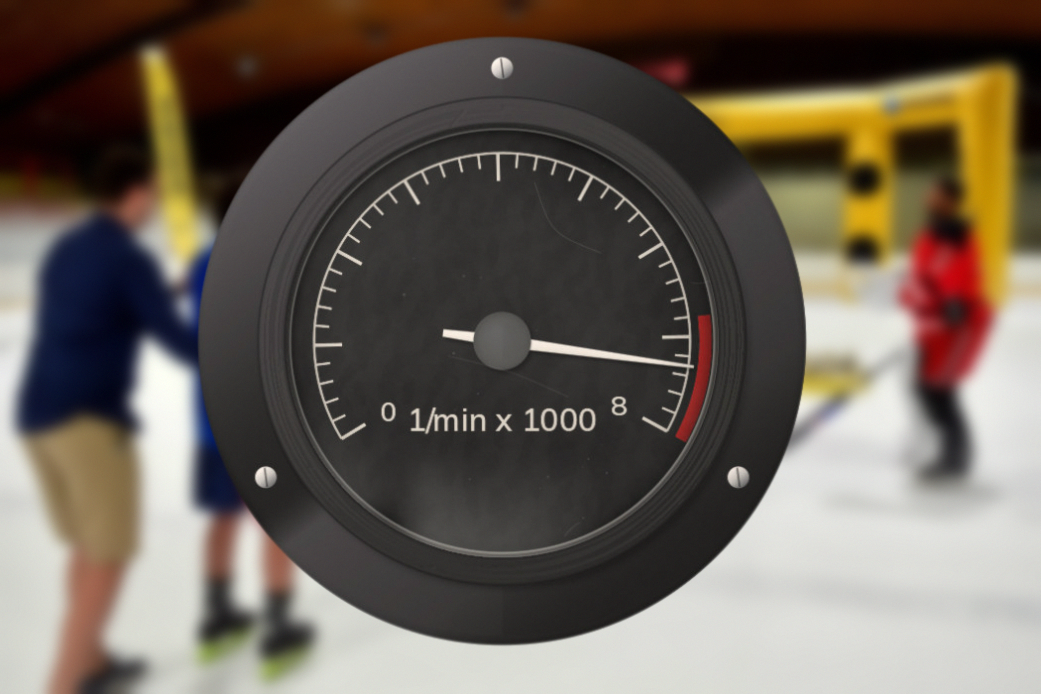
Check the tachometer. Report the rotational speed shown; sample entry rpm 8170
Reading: rpm 7300
